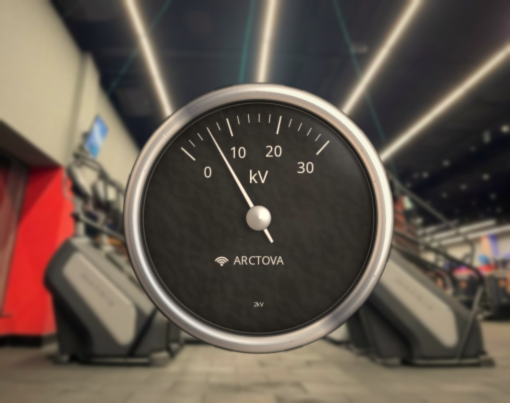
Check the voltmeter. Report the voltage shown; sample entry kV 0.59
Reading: kV 6
